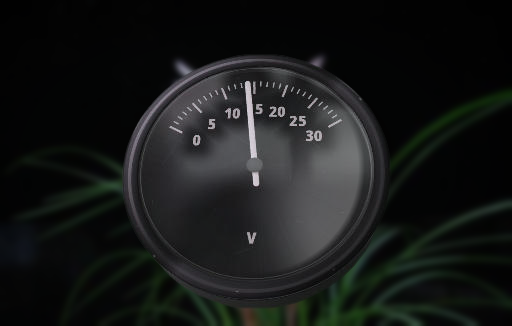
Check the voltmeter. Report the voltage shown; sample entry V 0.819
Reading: V 14
